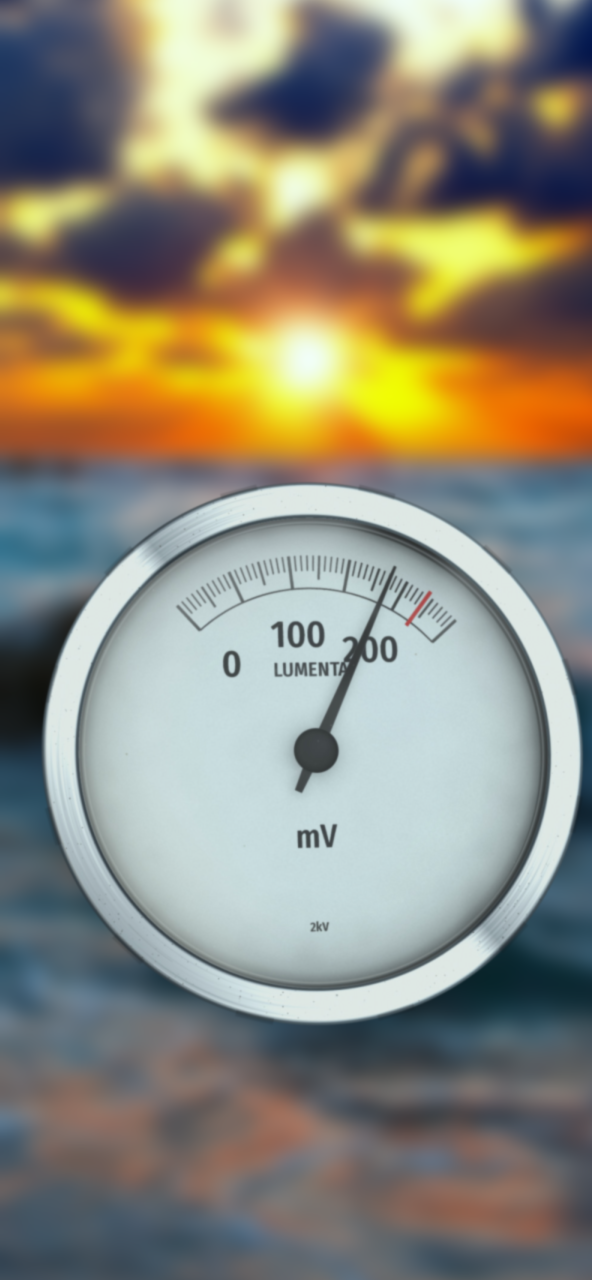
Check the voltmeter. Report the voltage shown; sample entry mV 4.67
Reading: mV 185
